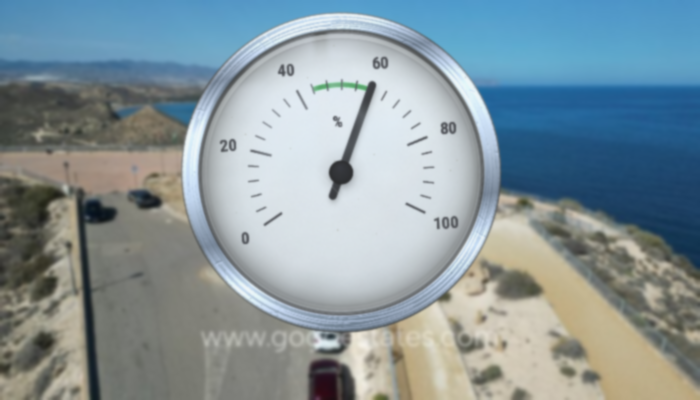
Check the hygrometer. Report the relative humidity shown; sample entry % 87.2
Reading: % 60
